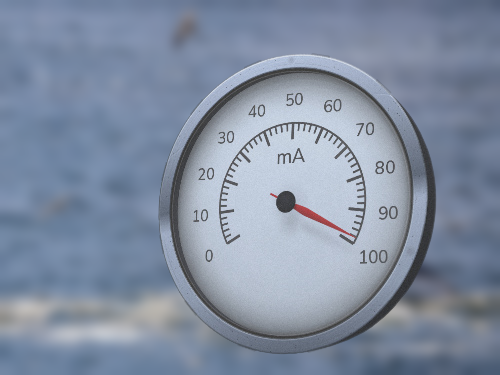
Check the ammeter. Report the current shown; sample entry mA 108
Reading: mA 98
